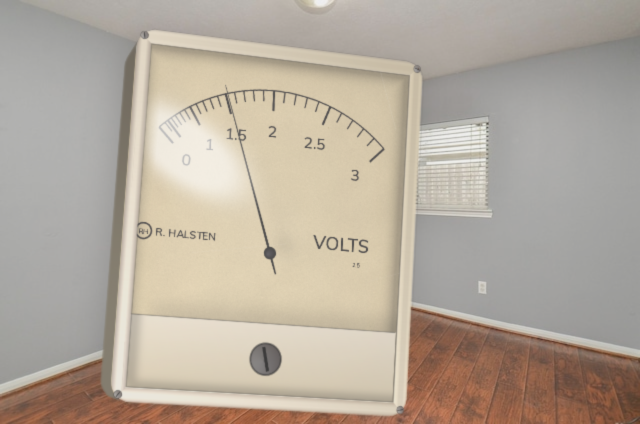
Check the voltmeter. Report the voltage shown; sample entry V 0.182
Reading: V 1.5
